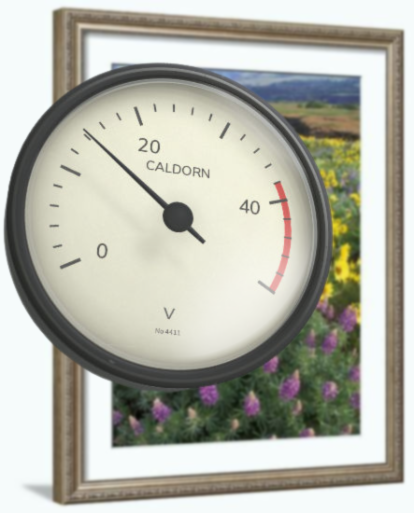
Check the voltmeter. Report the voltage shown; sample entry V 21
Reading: V 14
